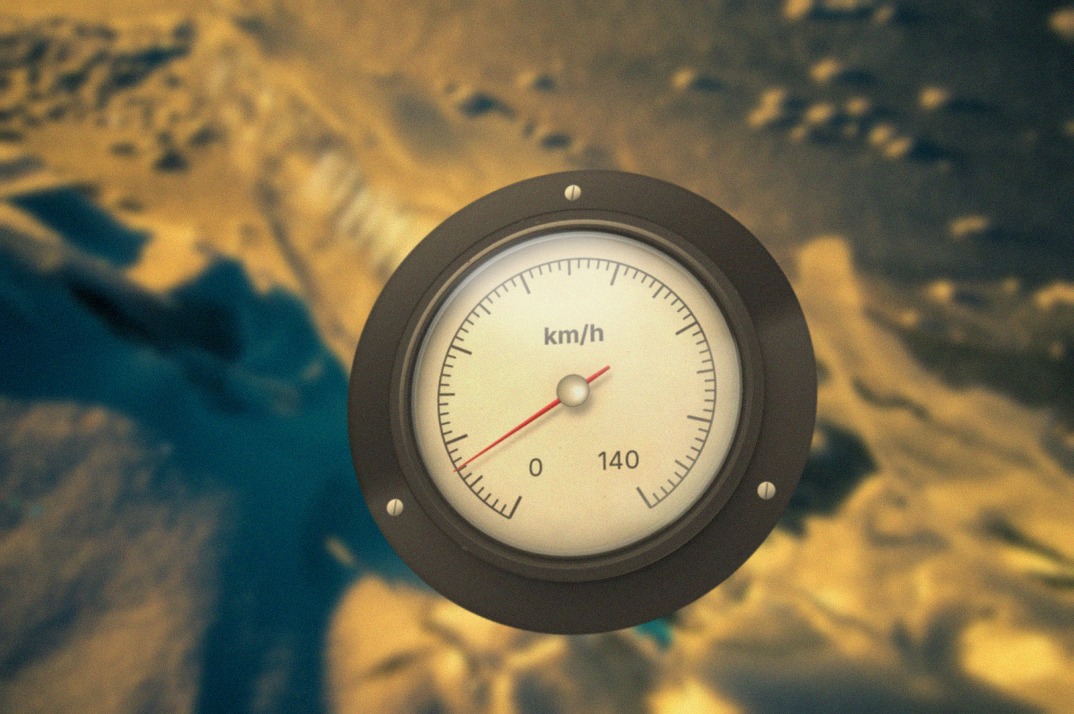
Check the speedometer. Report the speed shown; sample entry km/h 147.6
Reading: km/h 14
